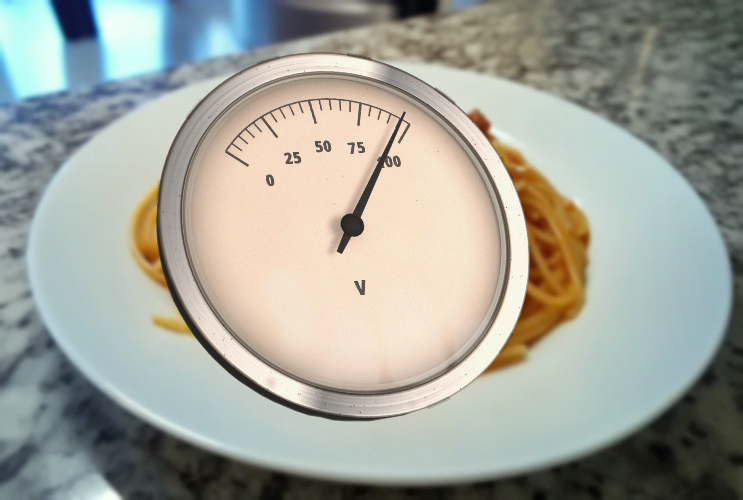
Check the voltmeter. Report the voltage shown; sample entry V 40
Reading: V 95
